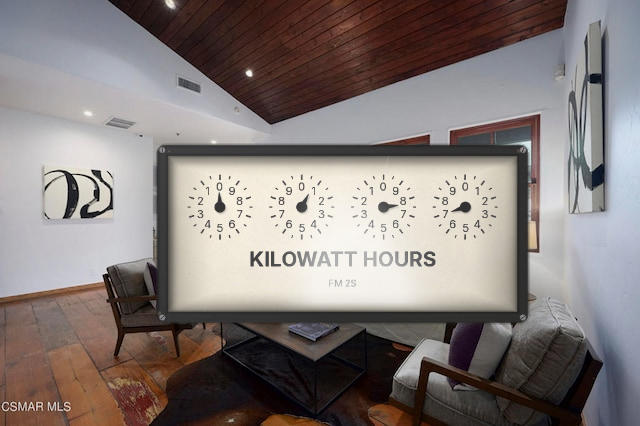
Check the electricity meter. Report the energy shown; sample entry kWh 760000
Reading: kWh 77
